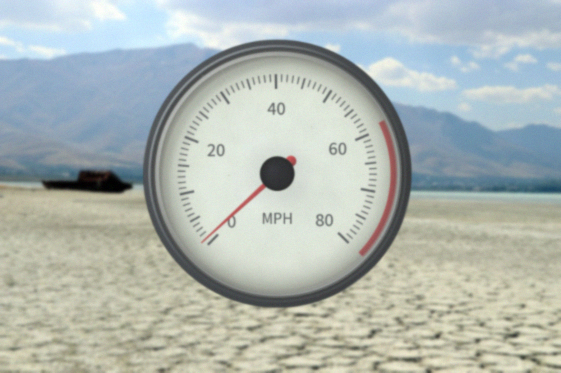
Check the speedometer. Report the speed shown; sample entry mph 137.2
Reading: mph 1
